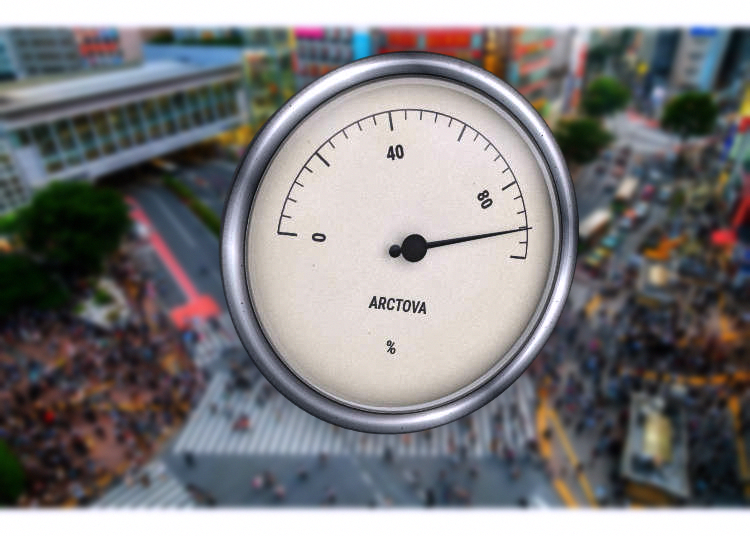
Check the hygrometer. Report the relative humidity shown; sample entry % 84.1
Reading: % 92
